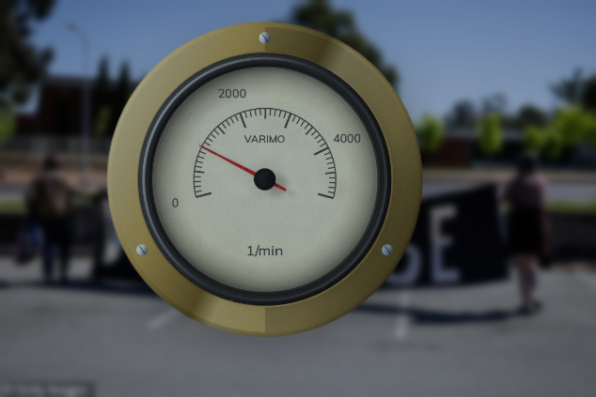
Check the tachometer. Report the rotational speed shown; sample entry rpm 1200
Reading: rpm 1000
